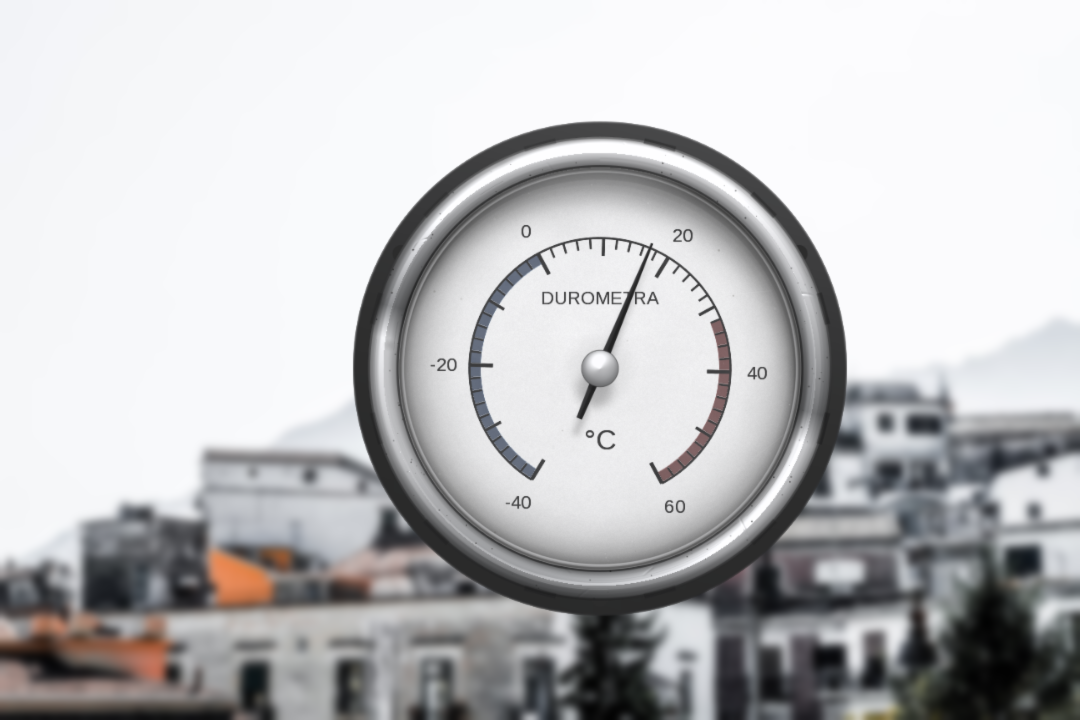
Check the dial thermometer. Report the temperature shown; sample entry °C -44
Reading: °C 17
